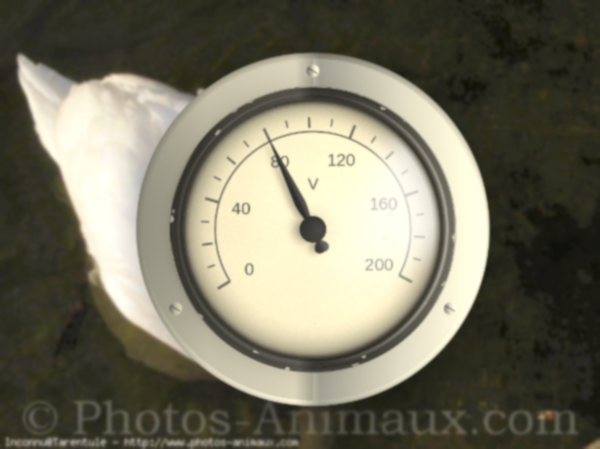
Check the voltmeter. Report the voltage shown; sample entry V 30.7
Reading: V 80
